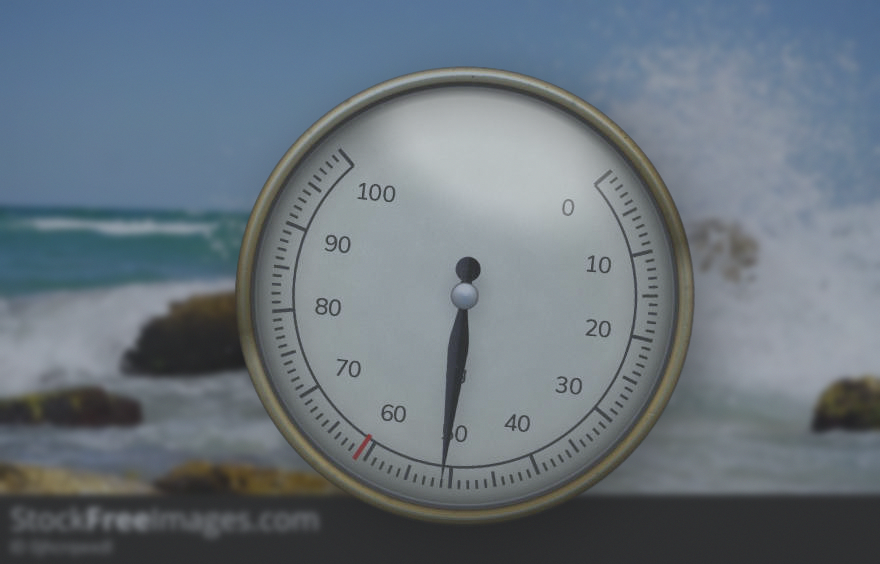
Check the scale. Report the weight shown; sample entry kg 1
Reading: kg 51
